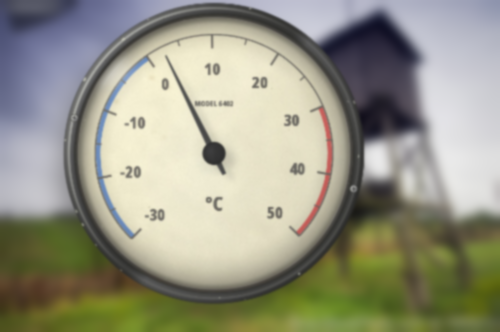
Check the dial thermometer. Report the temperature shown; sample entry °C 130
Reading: °C 2.5
